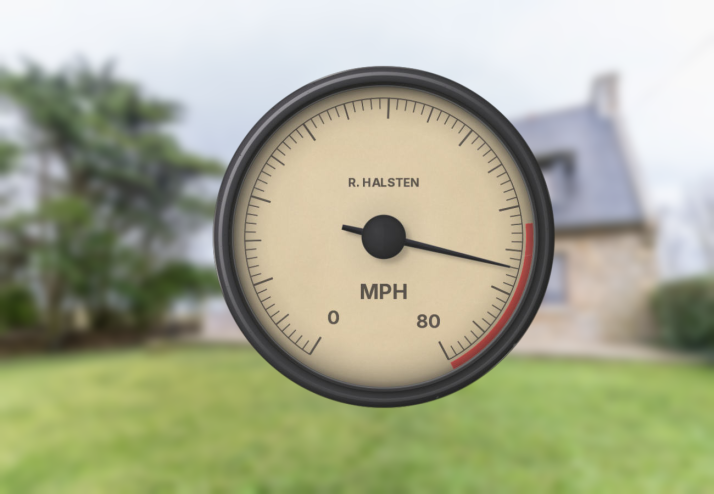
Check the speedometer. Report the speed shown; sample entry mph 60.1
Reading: mph 67
